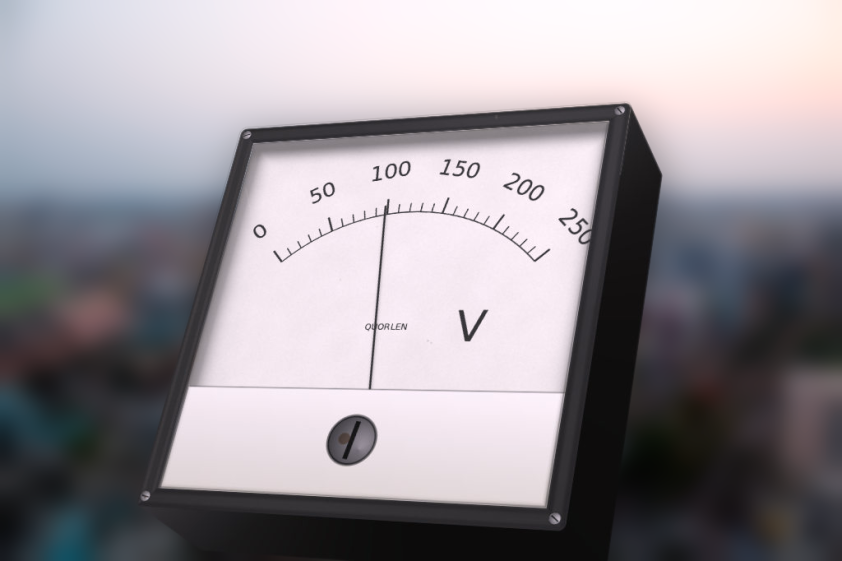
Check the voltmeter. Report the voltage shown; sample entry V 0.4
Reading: V 100
